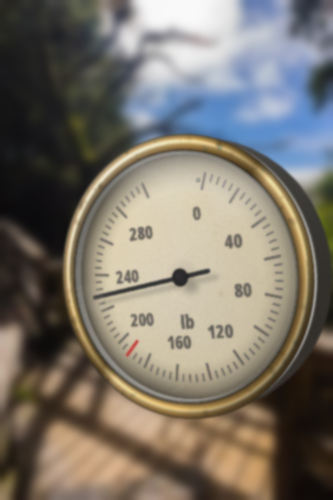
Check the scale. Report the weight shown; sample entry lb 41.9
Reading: lb 228
